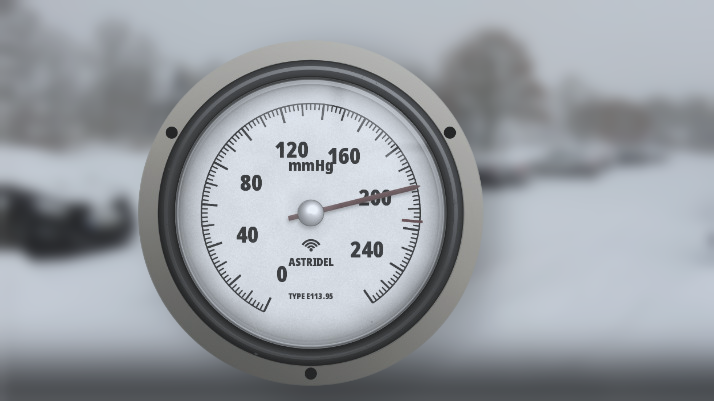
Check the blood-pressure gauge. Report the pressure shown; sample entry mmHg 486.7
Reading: mmHg 200
